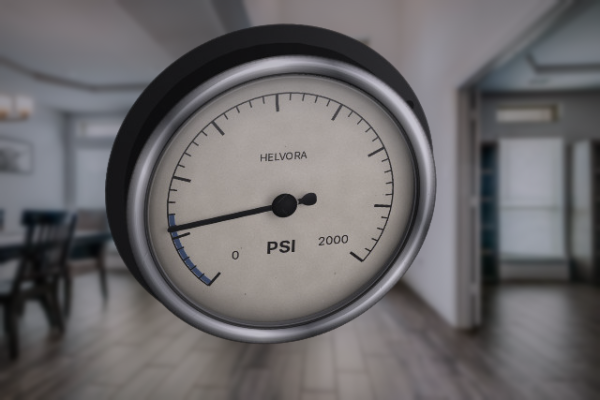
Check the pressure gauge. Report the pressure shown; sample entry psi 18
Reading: psi 300
